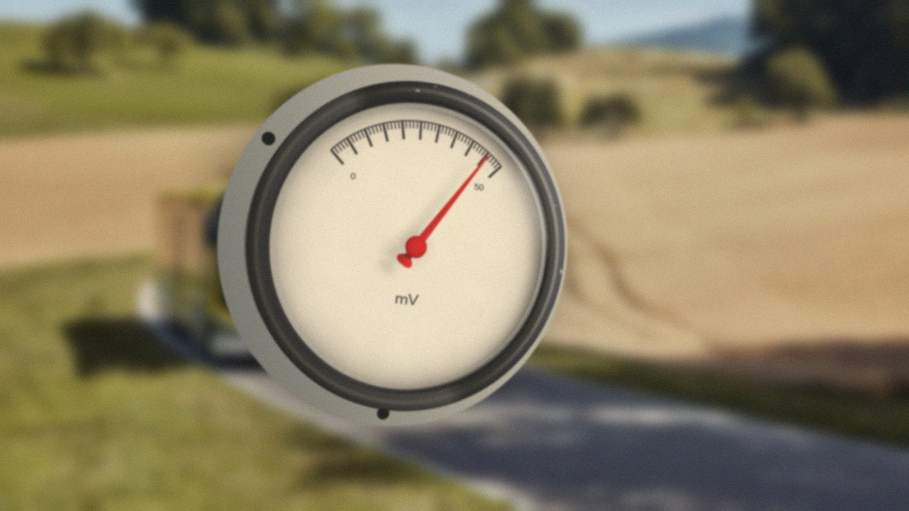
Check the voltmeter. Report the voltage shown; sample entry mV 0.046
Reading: mV 45
